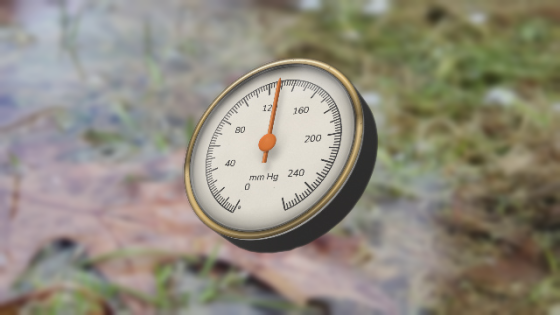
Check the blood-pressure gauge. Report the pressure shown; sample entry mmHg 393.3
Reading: mmHg 130
